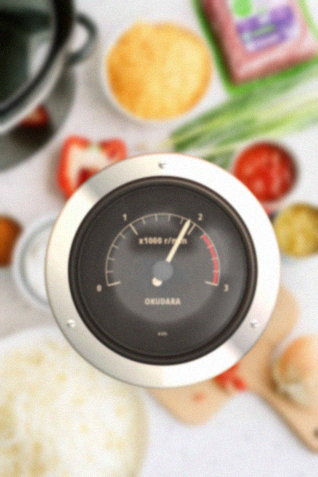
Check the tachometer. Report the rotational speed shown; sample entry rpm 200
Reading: rpm 1900
